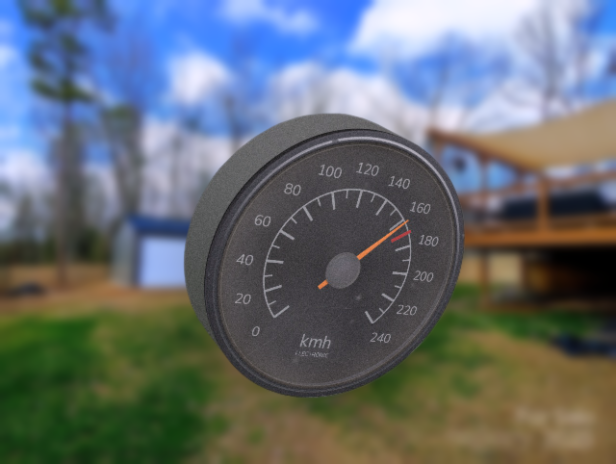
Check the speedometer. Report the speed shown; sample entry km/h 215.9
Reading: km/h 160
